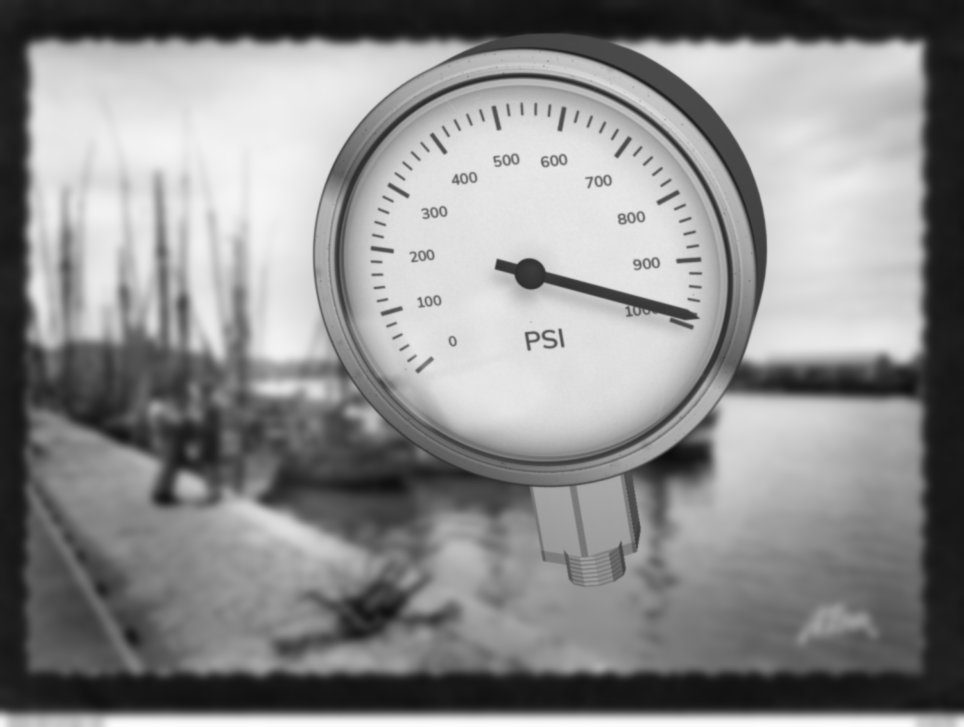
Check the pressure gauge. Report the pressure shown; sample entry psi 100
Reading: psi 980
